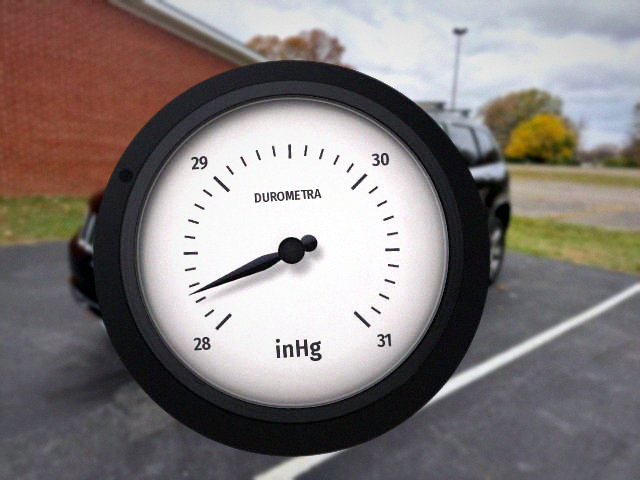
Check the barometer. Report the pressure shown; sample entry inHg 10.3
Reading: inHg 28.25
